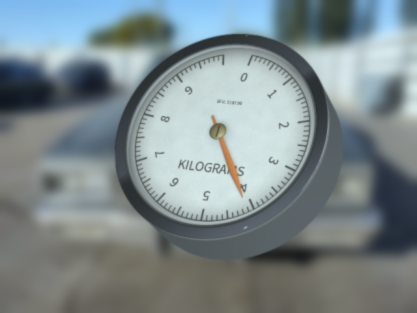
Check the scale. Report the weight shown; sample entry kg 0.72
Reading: kg 4.1
